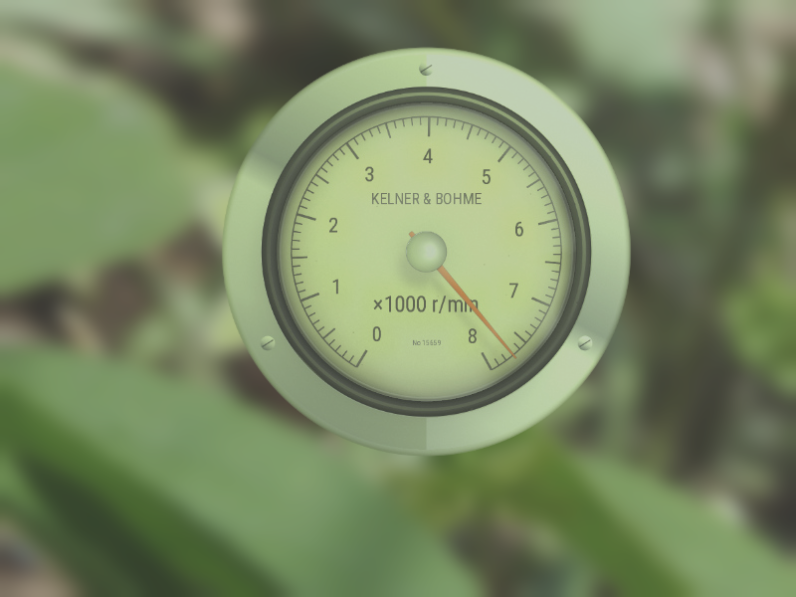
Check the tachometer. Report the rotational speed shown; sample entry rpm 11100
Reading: rpm 7700
